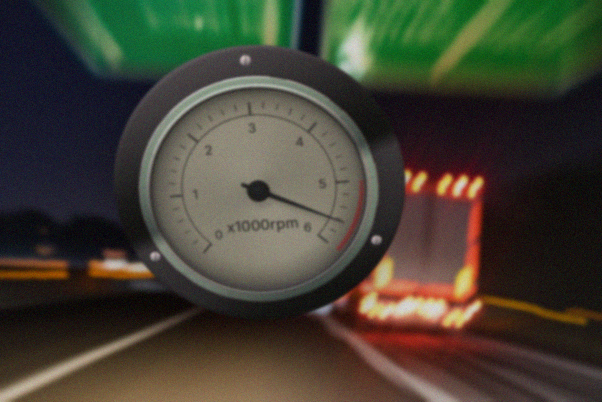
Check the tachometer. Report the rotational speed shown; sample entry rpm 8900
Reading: rpm 5600
